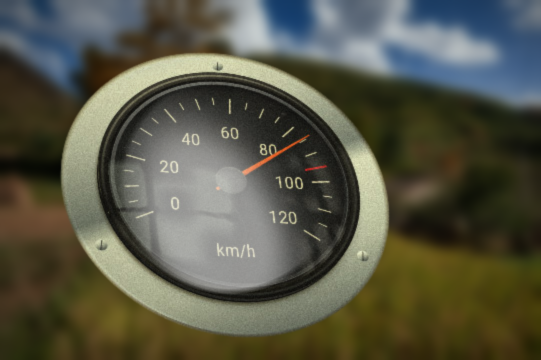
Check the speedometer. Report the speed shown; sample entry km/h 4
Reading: km/h 85
